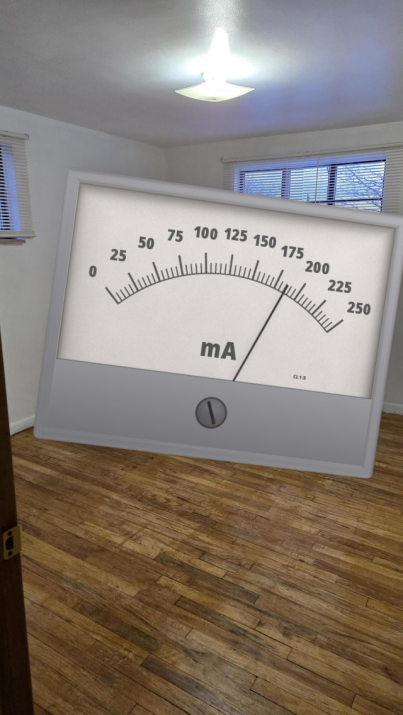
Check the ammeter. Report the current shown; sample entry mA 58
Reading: mA 185
